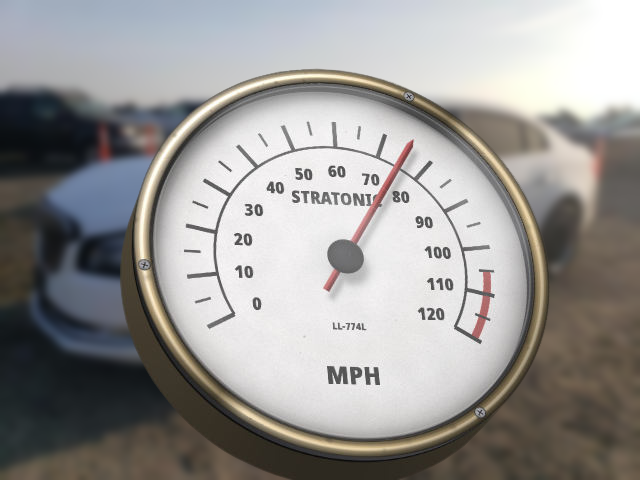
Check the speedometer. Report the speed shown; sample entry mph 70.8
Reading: mph 75
